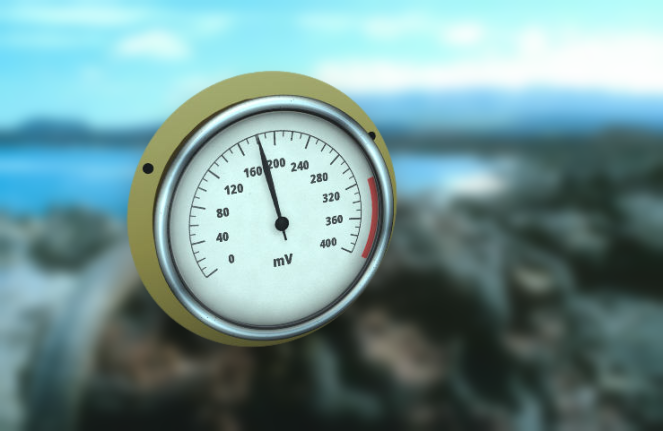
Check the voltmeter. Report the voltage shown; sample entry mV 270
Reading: mV 180
